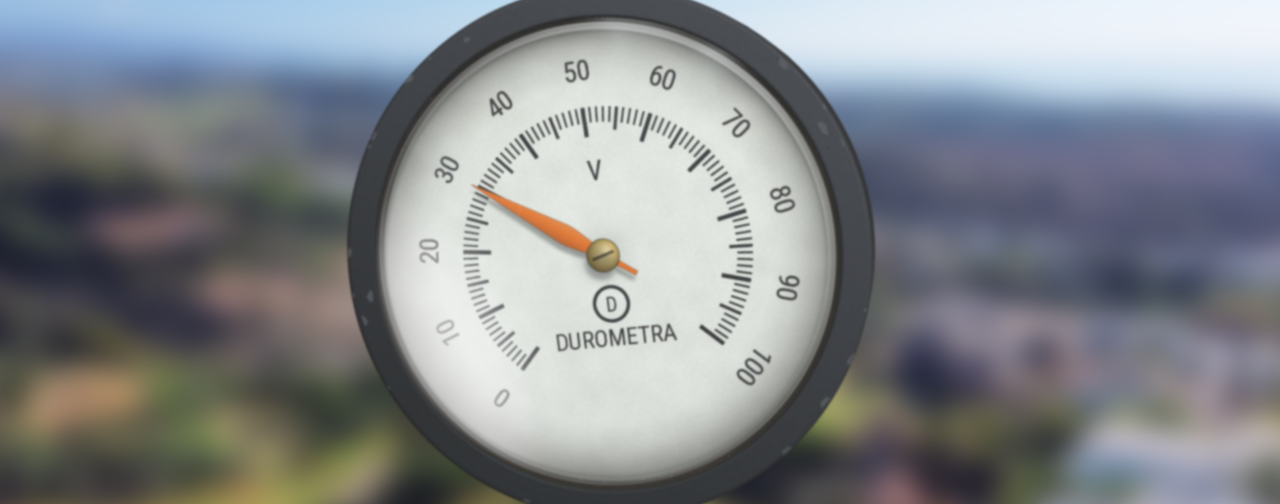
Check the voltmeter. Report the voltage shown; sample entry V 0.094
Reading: V 30
